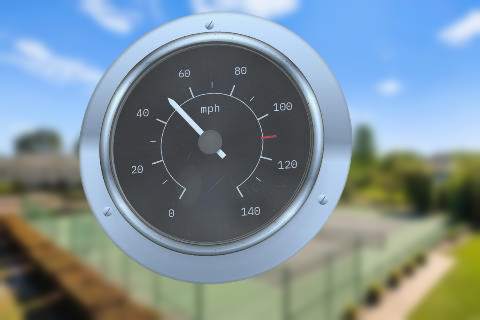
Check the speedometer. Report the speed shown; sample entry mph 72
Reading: mph 50
